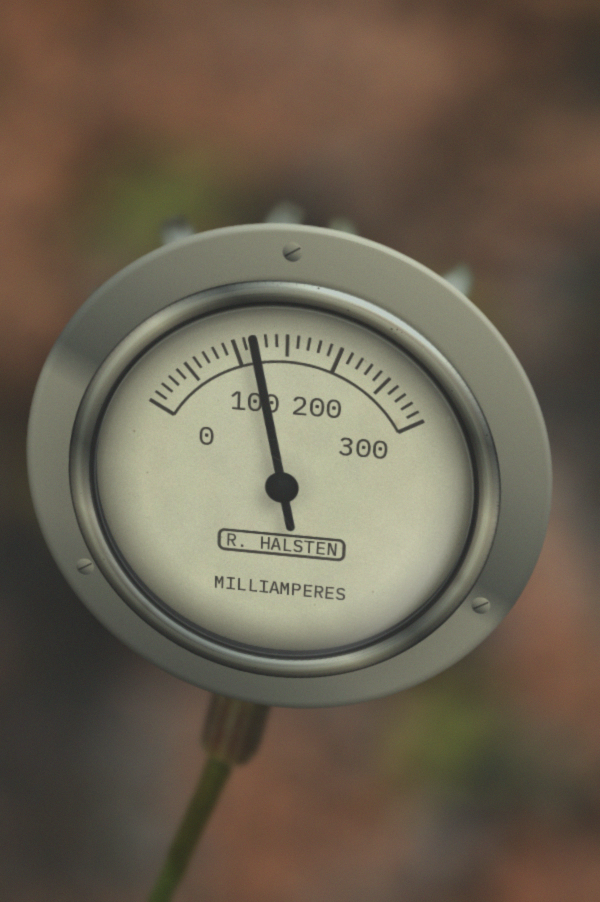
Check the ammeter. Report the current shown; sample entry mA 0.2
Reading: mA 120
